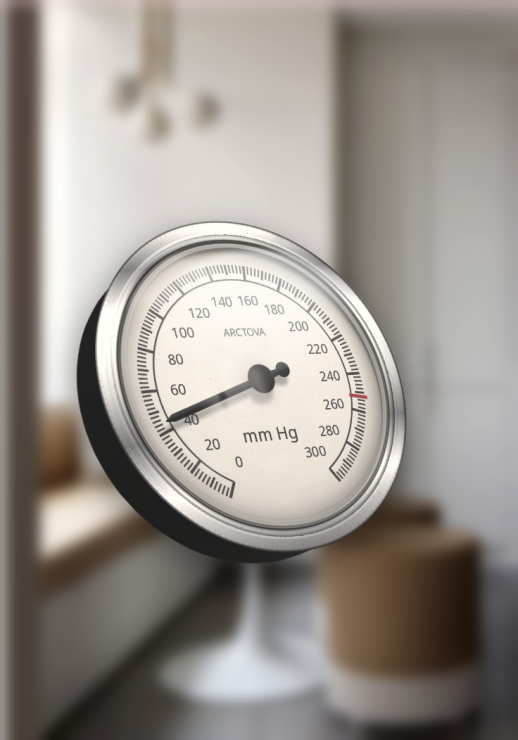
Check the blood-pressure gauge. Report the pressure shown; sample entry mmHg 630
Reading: mmHg 44
